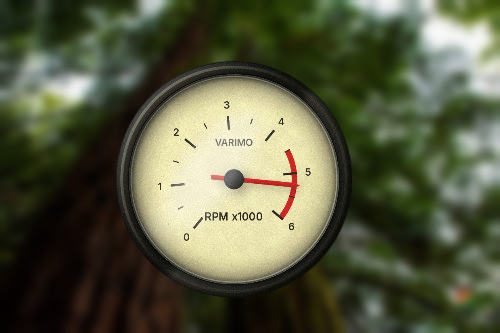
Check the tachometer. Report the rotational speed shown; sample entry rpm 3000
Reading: rpm 5250
